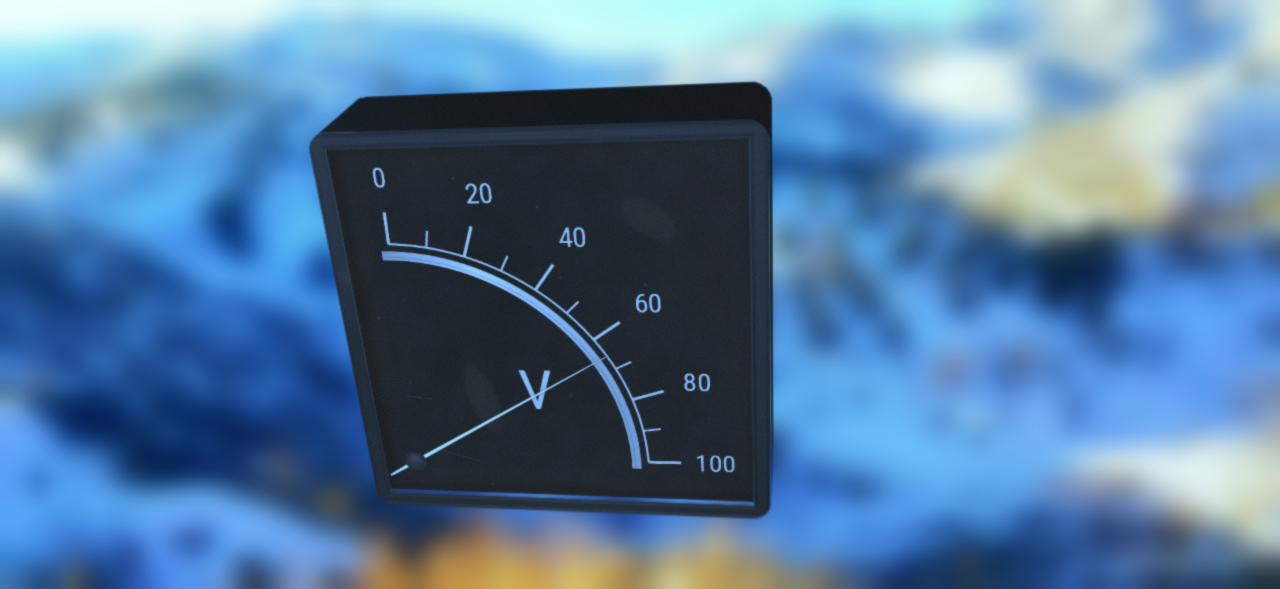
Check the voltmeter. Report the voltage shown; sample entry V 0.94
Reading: V 65
